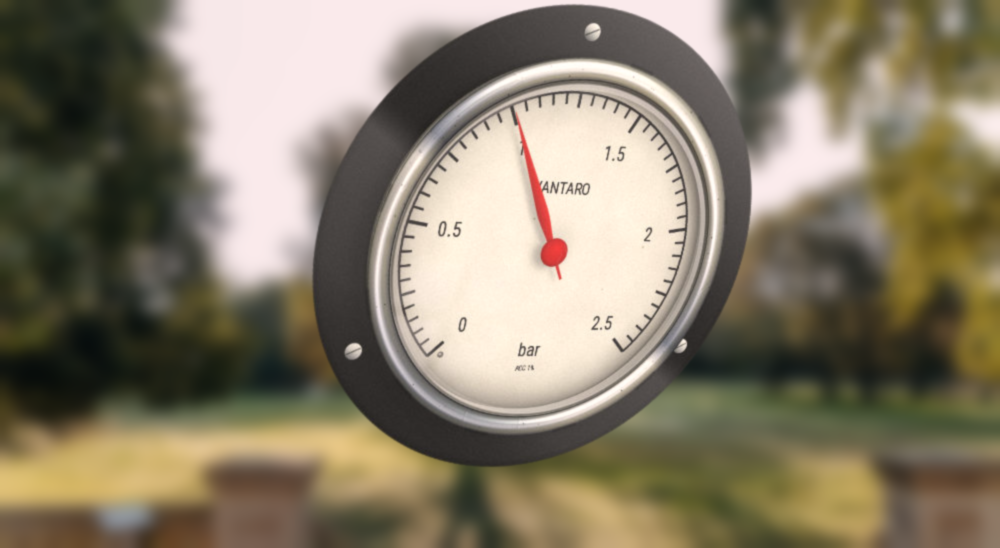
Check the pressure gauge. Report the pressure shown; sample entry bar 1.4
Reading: bar 1
